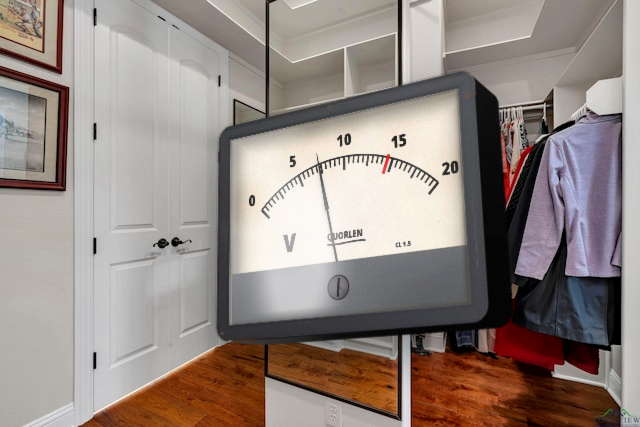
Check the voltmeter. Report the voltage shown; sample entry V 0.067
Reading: V 7.5
